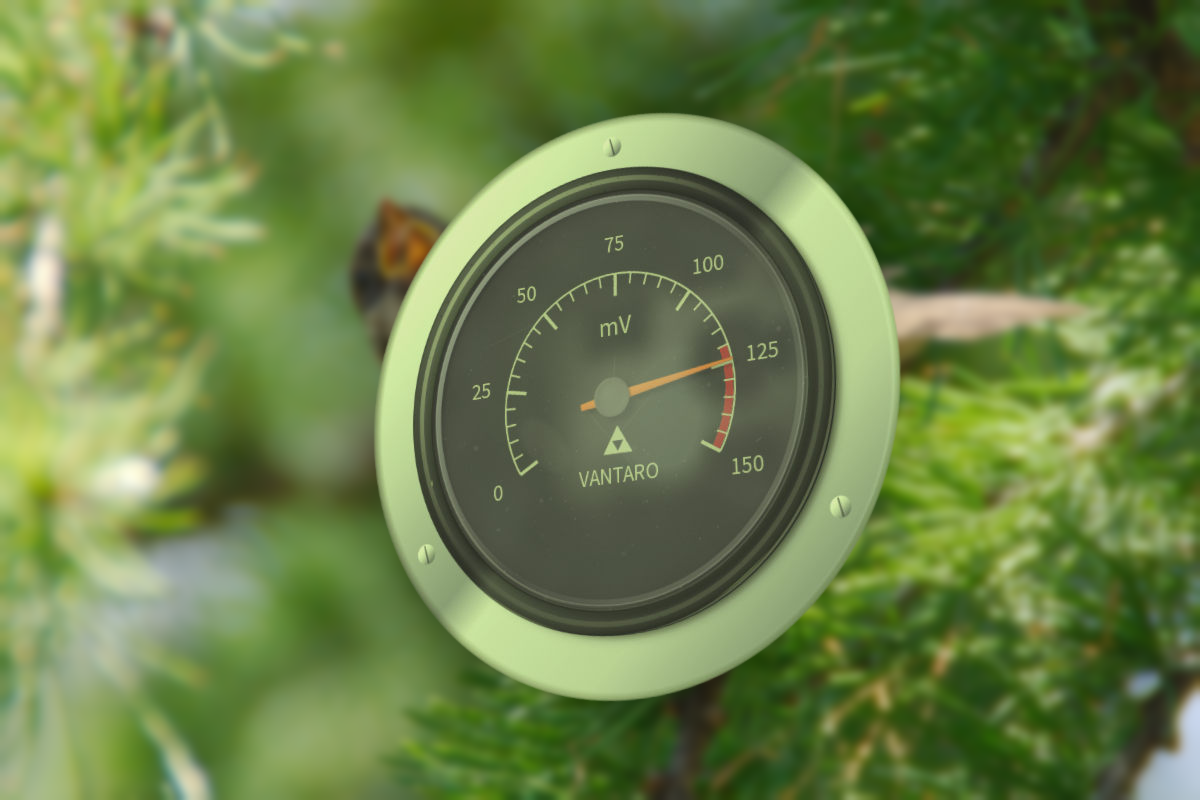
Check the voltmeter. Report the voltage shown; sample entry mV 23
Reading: mV 125
